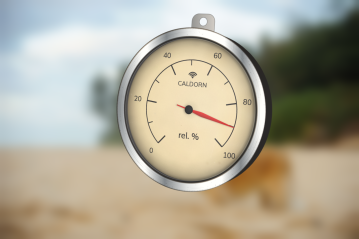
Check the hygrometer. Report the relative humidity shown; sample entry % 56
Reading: % 90
